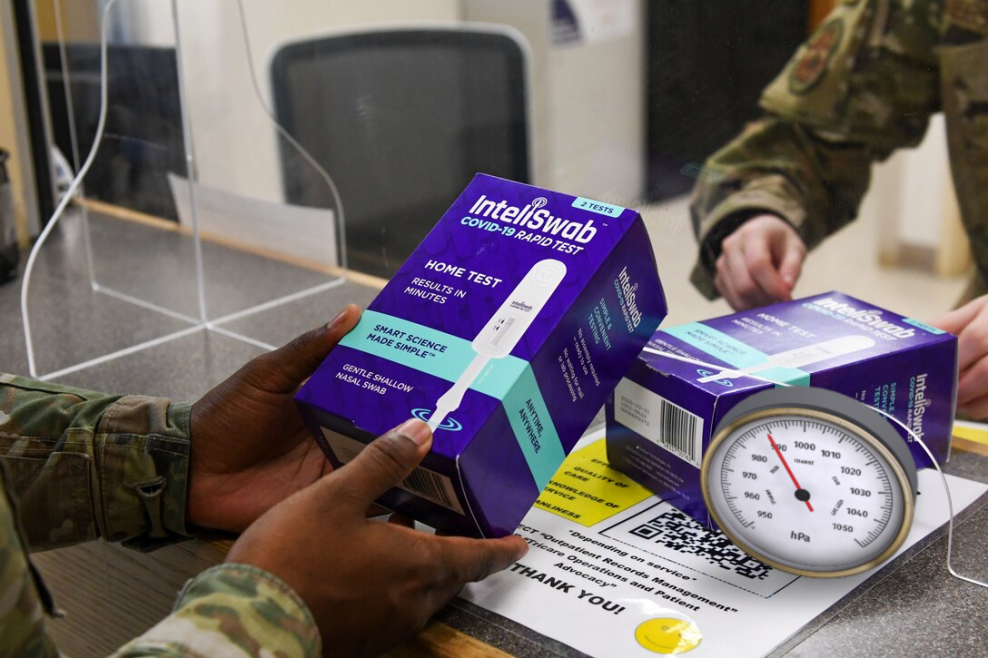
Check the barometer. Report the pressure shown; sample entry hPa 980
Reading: hPa 990
